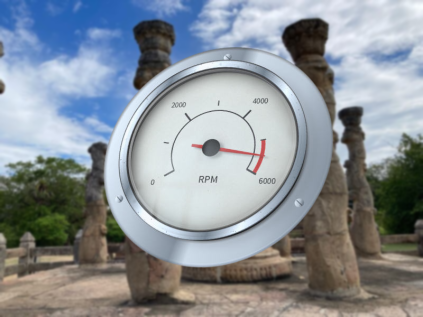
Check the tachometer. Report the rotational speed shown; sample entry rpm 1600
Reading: rpm 5500
